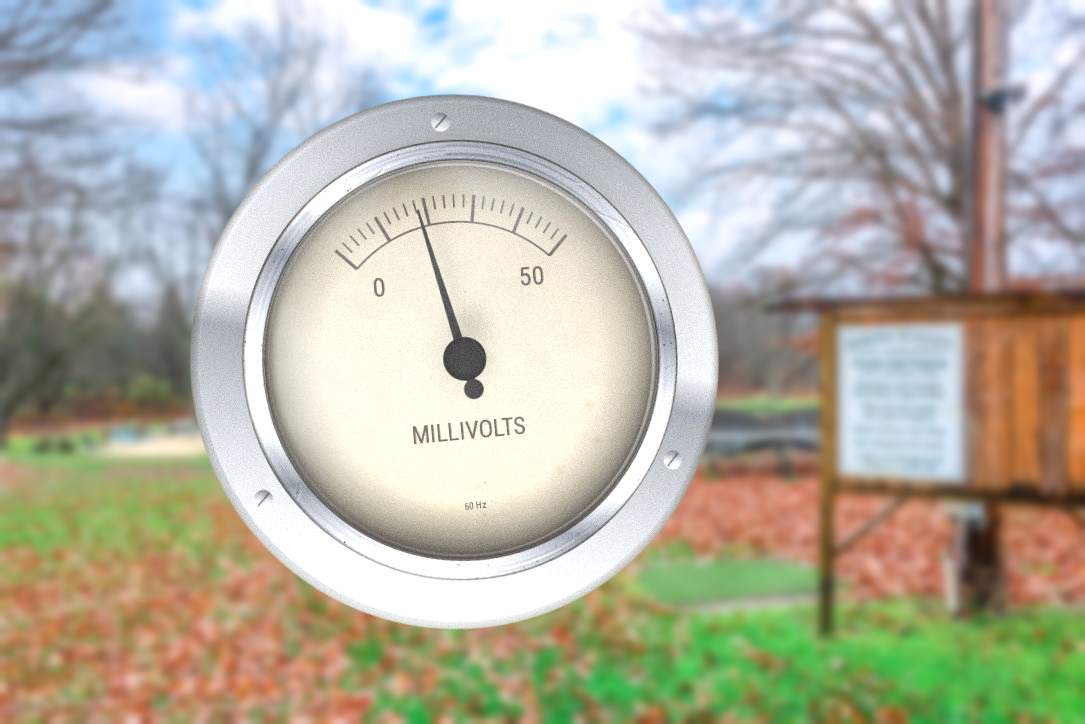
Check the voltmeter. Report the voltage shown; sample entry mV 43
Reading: mV 18
